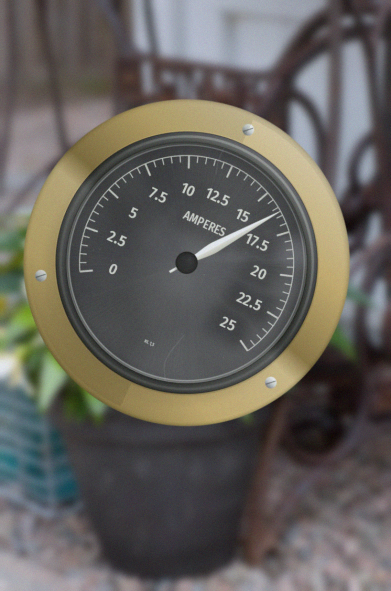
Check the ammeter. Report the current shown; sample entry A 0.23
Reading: A 16.25
